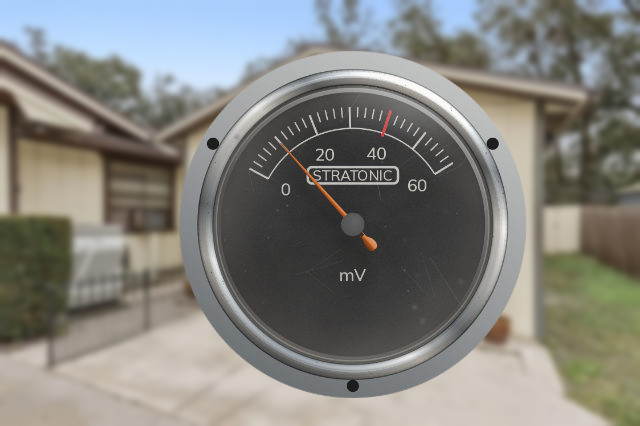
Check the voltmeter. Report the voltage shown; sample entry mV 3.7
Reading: mV 10
